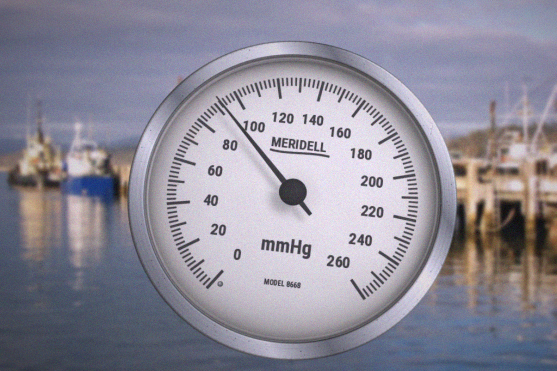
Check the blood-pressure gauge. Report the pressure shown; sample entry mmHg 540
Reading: mmHg 92
